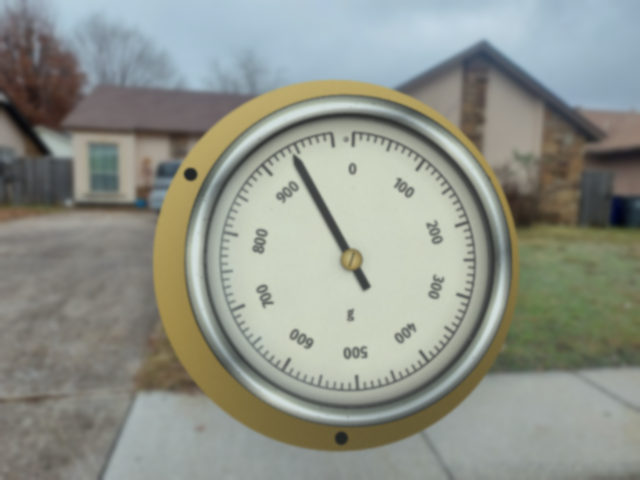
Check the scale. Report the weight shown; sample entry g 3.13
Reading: g 940
